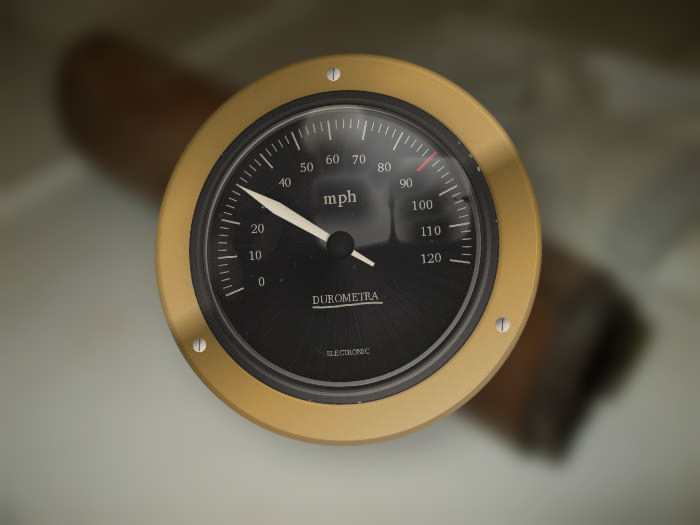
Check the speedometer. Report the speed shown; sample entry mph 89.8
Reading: mph 30
